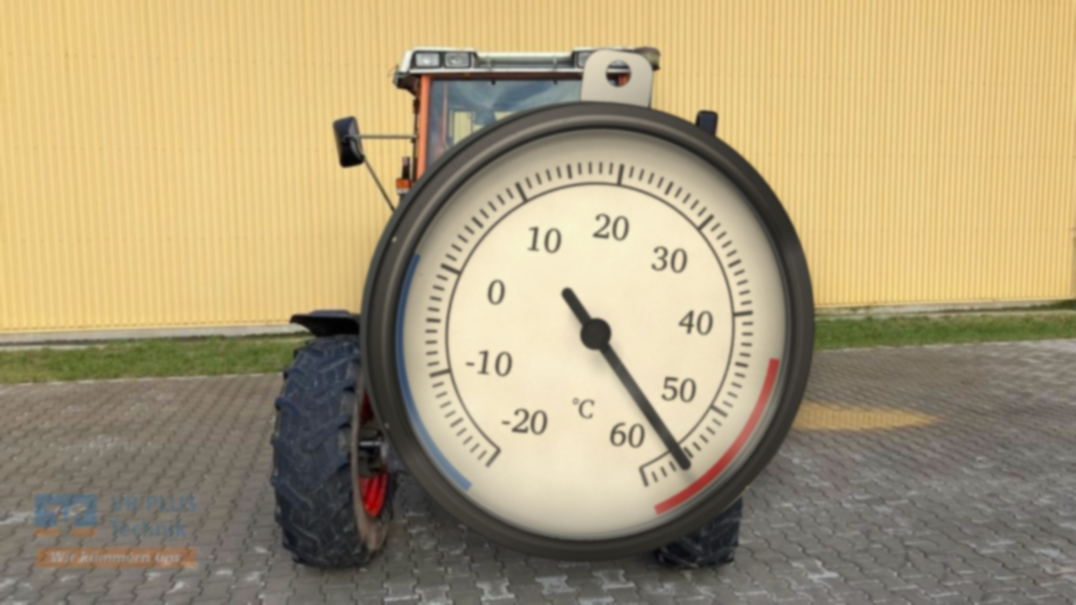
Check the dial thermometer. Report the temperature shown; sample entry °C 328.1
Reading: °C 56
